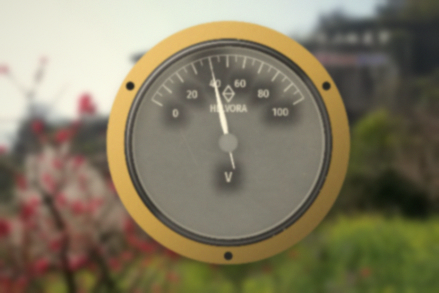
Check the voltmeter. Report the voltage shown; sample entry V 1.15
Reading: V 40
